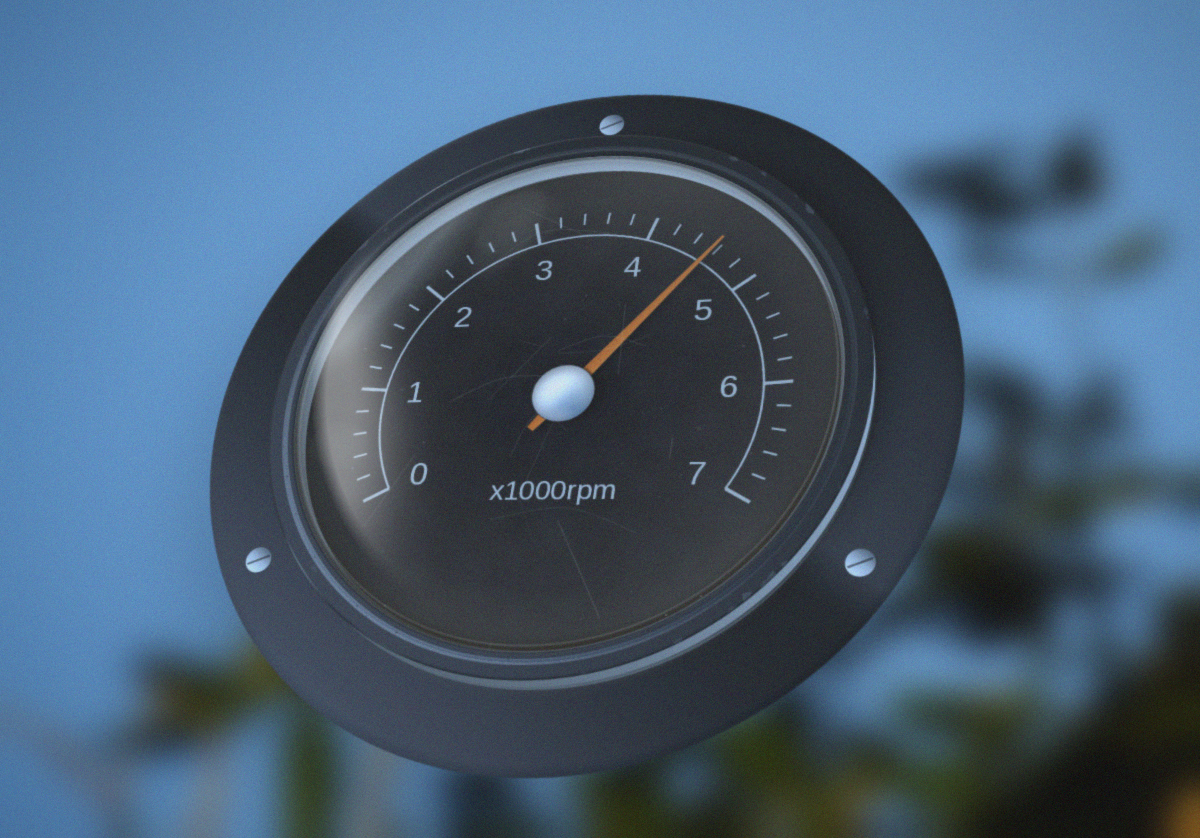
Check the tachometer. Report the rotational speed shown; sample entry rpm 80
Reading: rpm 4600
